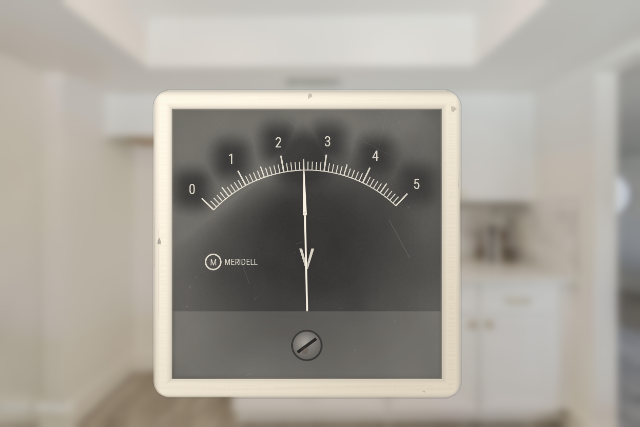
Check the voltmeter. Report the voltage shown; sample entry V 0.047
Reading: V 2.5
